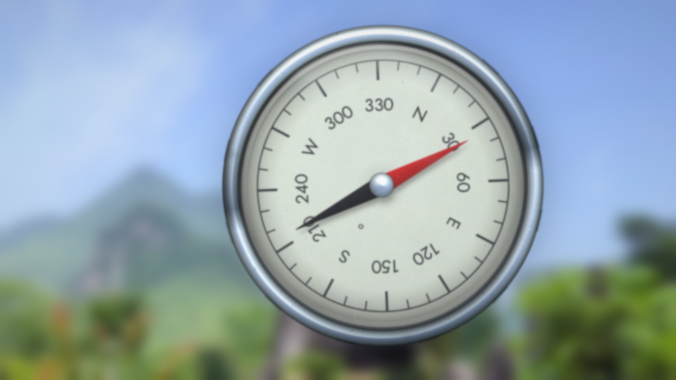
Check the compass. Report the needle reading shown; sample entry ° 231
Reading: ° 35
